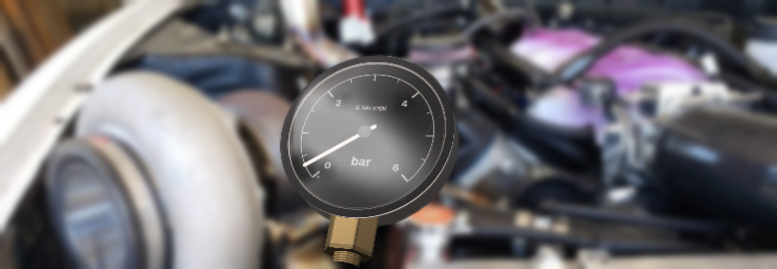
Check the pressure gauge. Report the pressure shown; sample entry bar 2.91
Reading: bar 0.25
